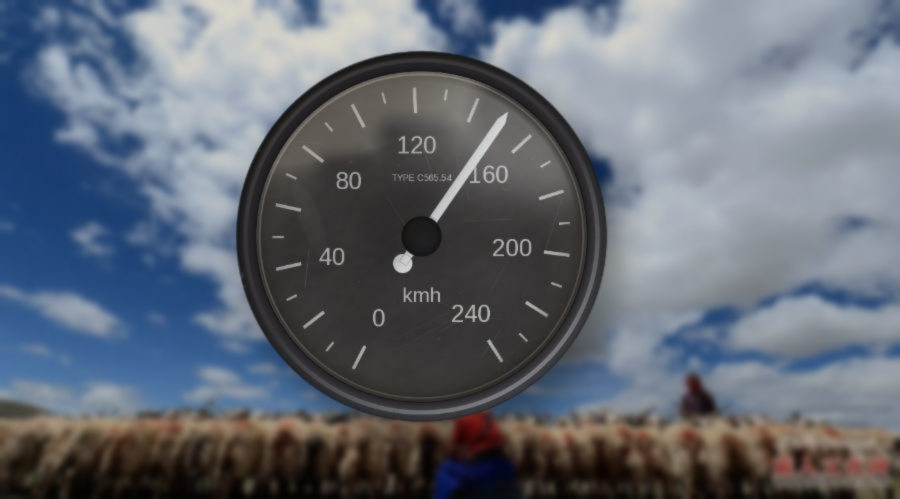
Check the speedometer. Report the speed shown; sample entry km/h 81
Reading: km/h 150
